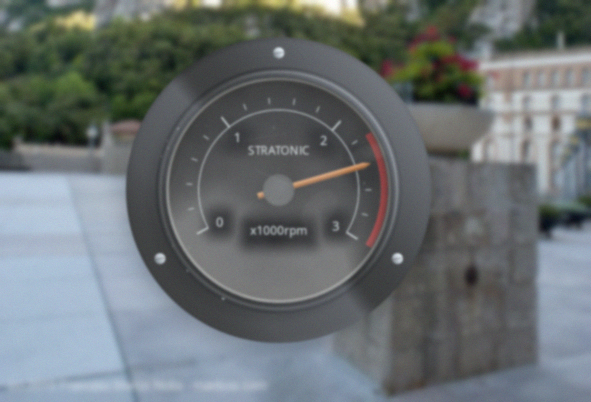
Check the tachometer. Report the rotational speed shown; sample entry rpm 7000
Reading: rpm 2400
